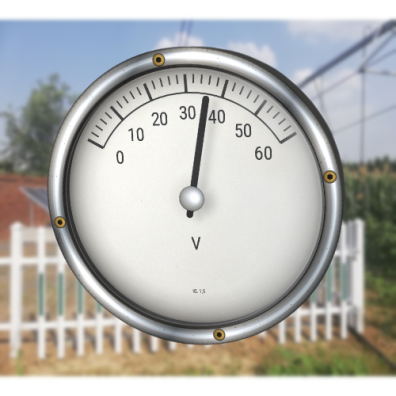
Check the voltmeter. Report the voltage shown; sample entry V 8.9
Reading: V 36
